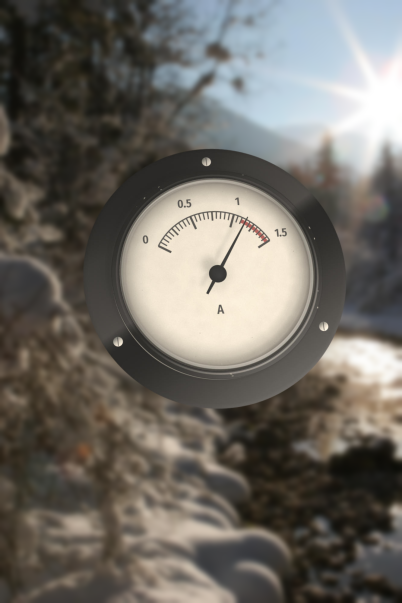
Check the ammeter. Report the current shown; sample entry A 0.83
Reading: A 1.15
